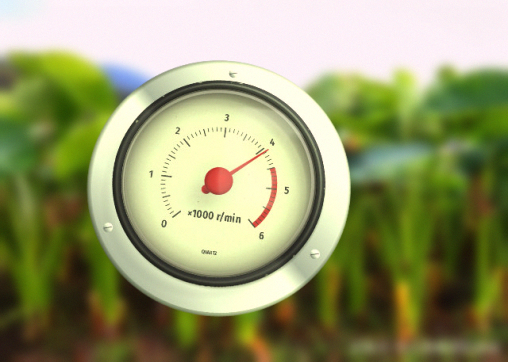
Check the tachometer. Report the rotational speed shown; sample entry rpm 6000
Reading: rpm 4100
